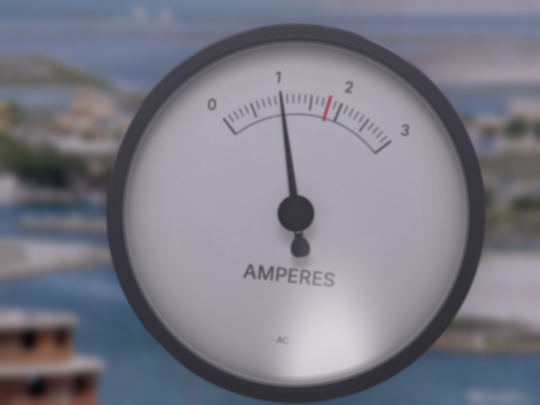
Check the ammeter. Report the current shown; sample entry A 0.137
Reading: A 1
